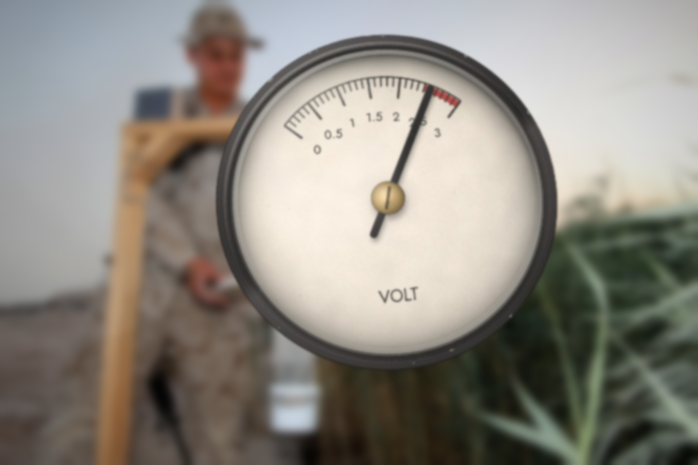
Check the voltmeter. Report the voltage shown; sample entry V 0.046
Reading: V 2.5
